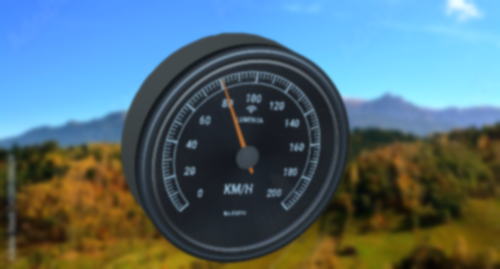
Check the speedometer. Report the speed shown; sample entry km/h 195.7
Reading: km/h 80
